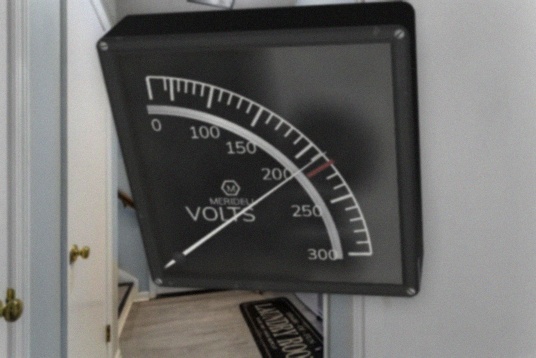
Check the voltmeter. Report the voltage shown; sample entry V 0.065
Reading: V 210
